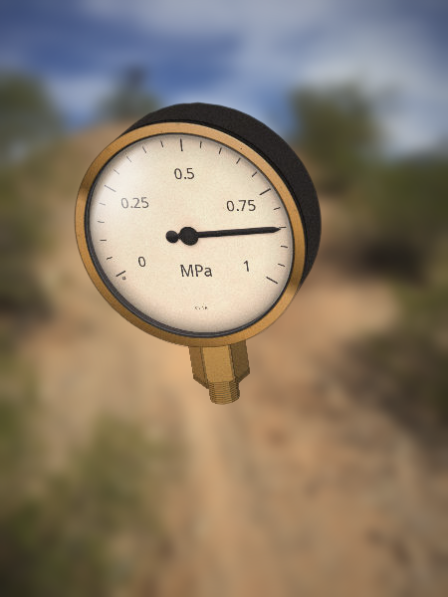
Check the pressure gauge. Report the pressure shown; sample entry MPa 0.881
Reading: MPa 0.85
